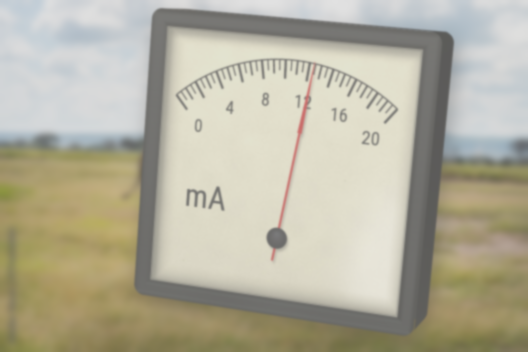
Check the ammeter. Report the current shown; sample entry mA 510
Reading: mA 12.5
